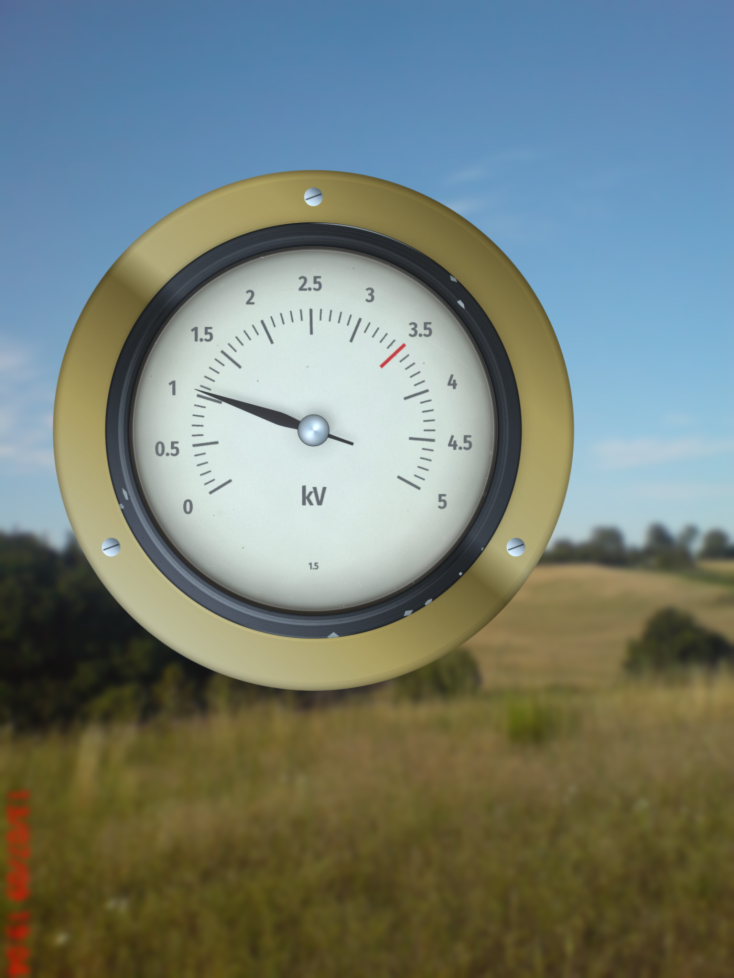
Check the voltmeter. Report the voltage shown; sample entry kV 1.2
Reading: kV 1.05
